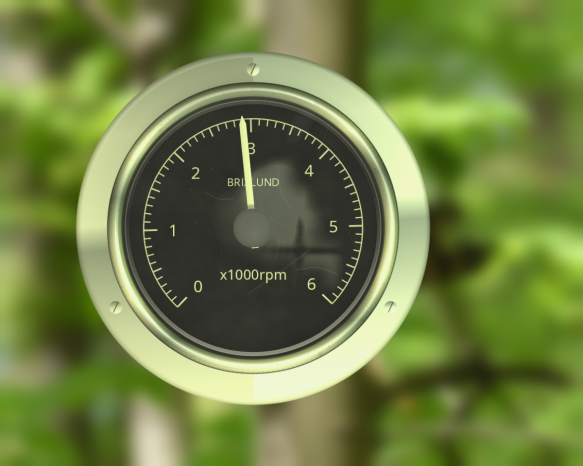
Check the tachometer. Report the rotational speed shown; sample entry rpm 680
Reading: rpm 2900
